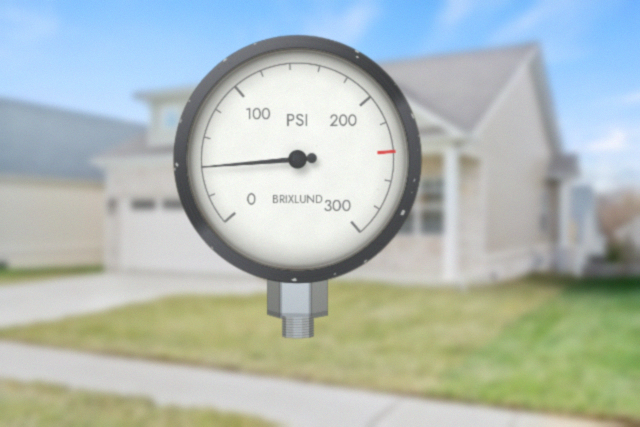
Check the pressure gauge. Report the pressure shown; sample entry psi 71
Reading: psi 40
